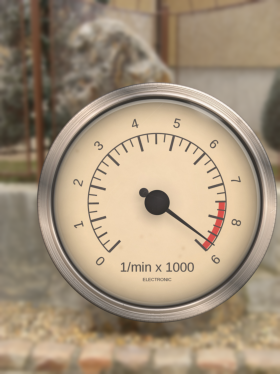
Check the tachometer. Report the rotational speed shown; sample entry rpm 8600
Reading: rpm 8750
